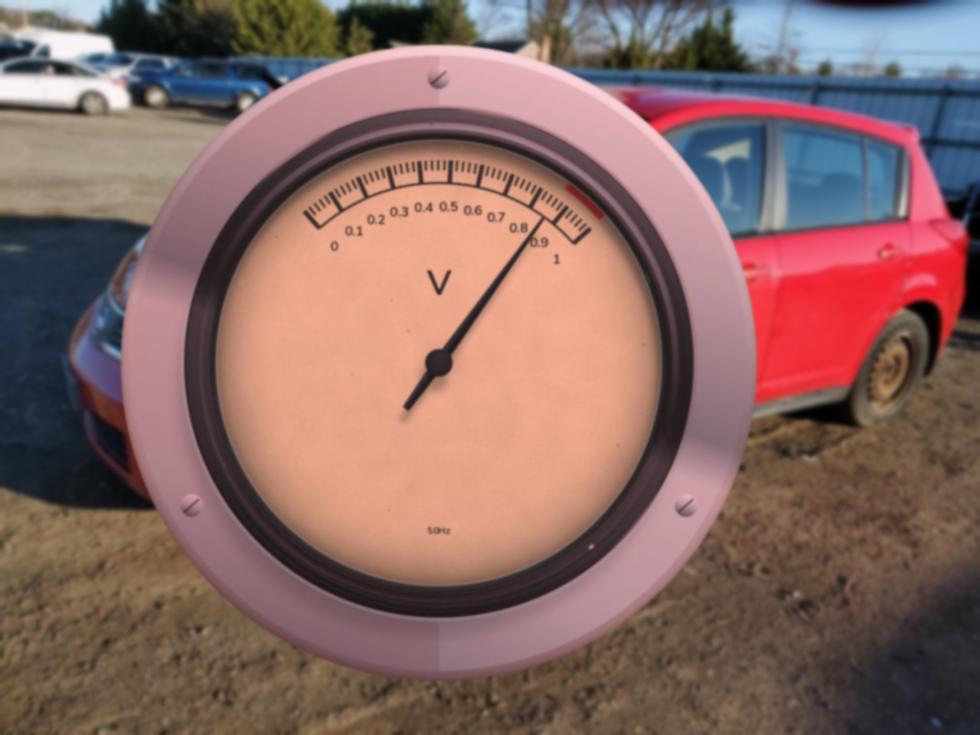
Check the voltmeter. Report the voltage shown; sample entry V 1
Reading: V 0.86
